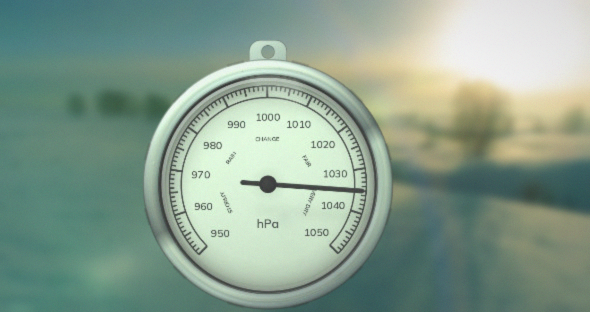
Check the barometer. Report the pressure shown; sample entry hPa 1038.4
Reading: hPa 1035
